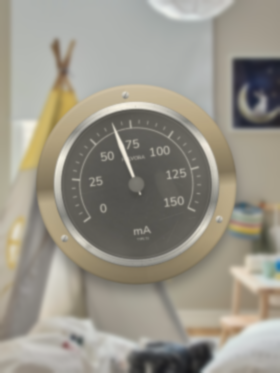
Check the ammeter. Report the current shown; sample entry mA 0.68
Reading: mA 65
